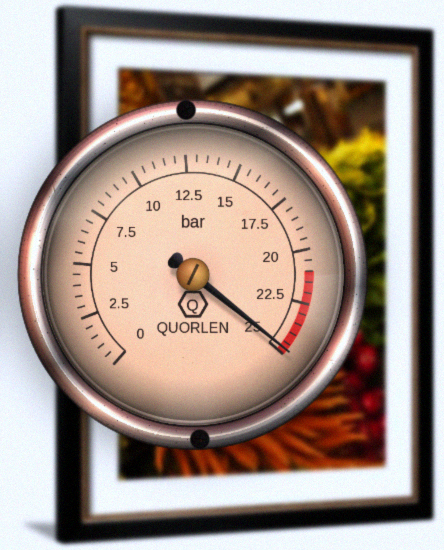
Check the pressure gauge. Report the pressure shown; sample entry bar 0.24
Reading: bar 24.75
